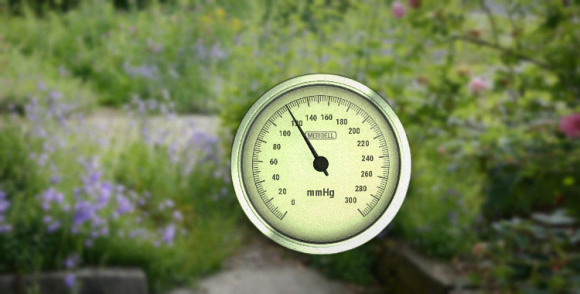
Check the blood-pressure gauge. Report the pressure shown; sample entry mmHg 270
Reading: mmHg 120
